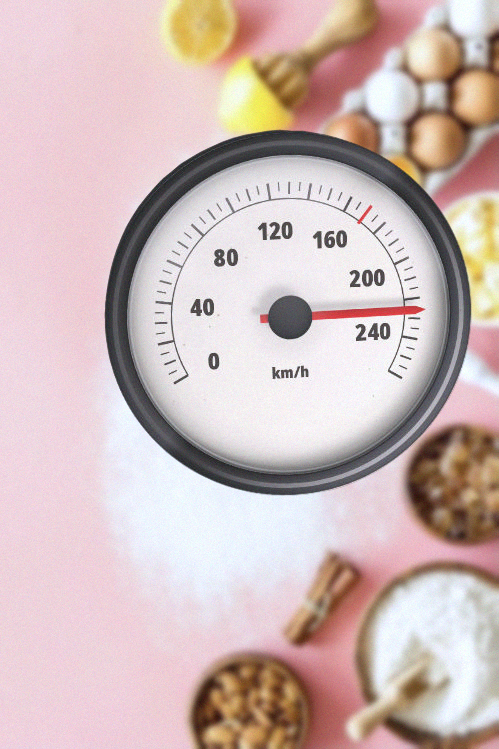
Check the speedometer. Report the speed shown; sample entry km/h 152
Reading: km/h 225
